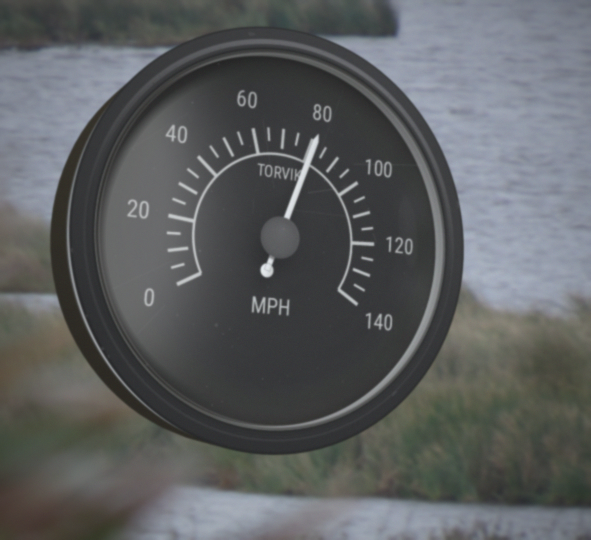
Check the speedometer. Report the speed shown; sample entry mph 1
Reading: mph 80
